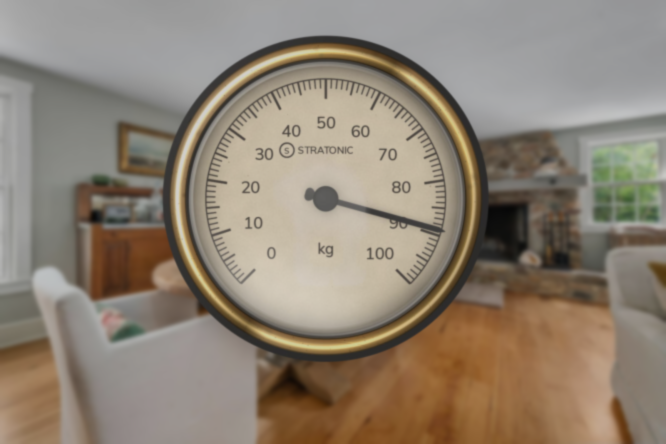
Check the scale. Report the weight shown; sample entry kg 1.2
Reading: kg 89
